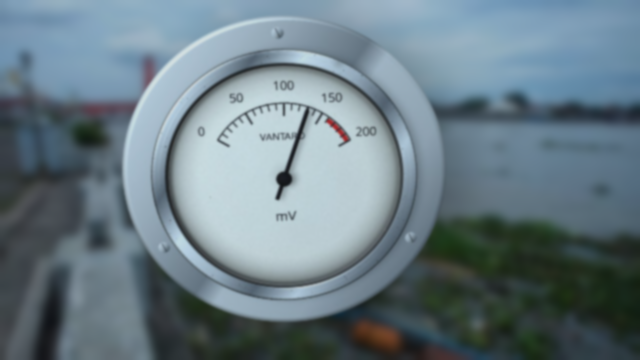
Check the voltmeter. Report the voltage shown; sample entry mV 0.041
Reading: mV 130
